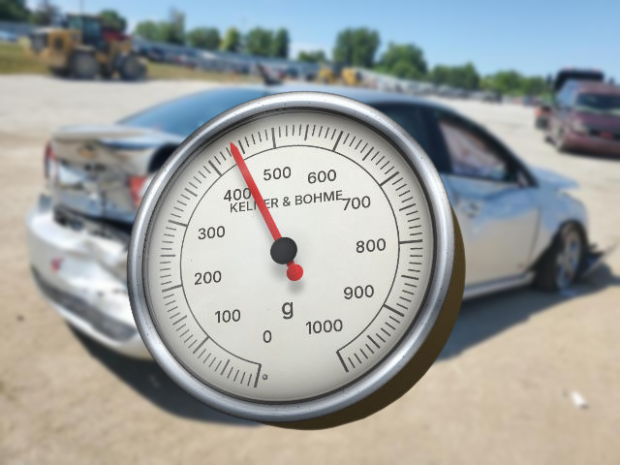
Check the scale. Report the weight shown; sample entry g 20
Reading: g 440
